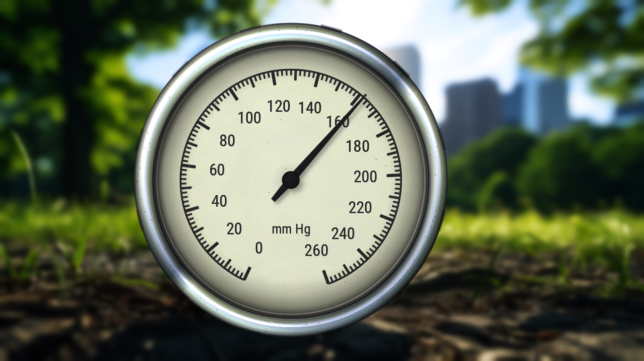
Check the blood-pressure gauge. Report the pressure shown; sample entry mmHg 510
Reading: mmHg 162
